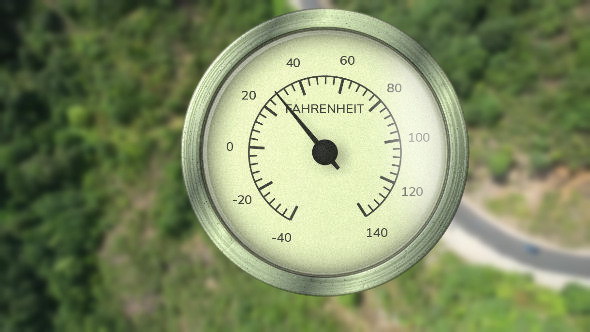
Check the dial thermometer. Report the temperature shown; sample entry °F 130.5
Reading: °F 28
